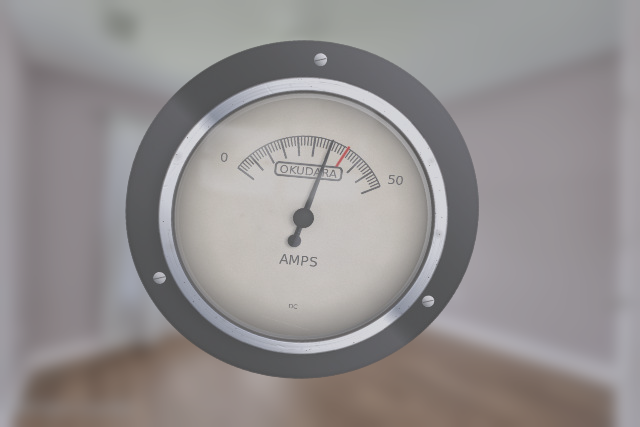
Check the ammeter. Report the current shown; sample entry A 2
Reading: A 30
